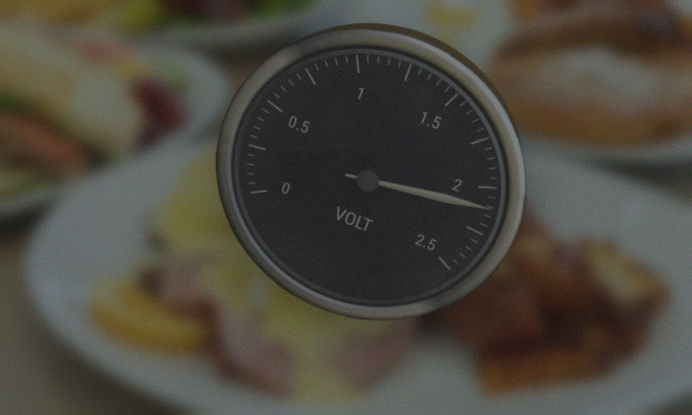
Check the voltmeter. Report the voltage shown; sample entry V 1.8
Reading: V 2.1
